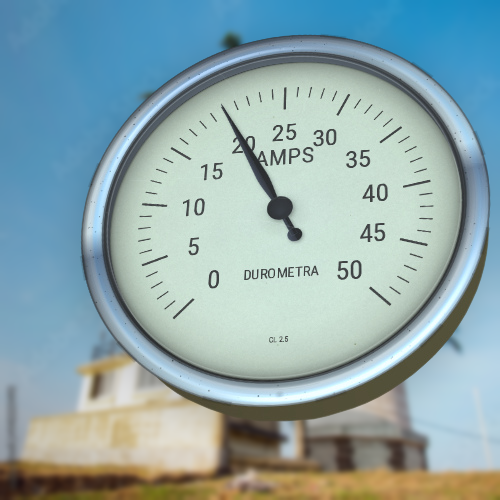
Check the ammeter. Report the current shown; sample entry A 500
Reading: A 20
